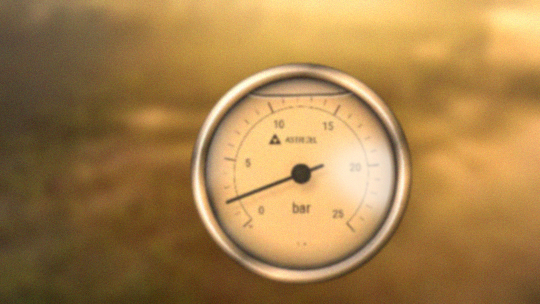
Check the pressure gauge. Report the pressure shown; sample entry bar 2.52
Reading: bar 2
